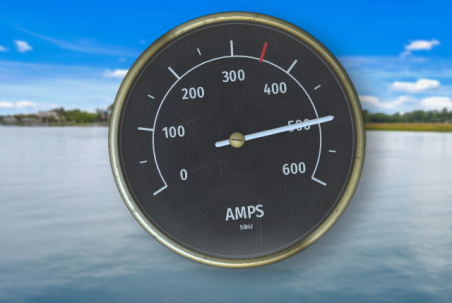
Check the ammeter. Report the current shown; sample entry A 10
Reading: A 500
